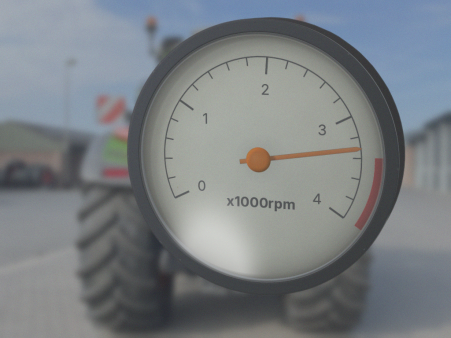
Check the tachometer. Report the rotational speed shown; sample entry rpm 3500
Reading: rpm 3300
